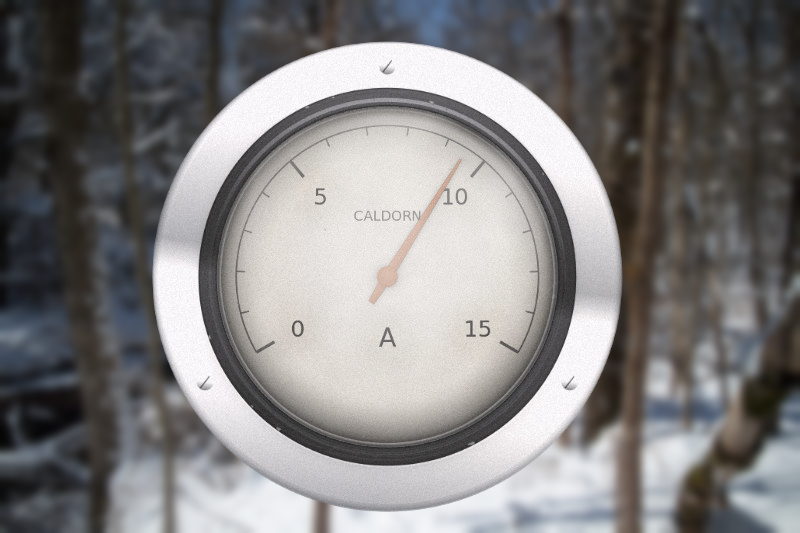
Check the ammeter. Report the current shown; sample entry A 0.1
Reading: A 9.5
